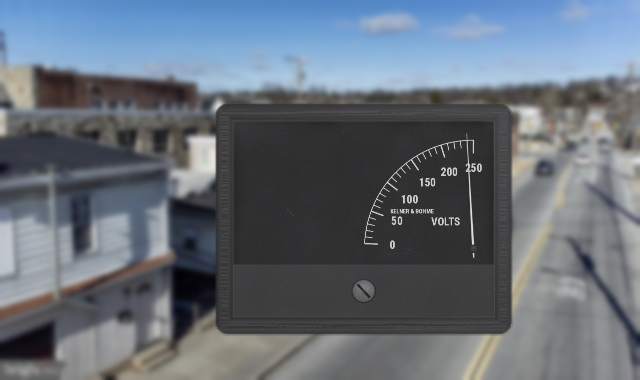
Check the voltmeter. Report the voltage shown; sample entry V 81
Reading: V 240
